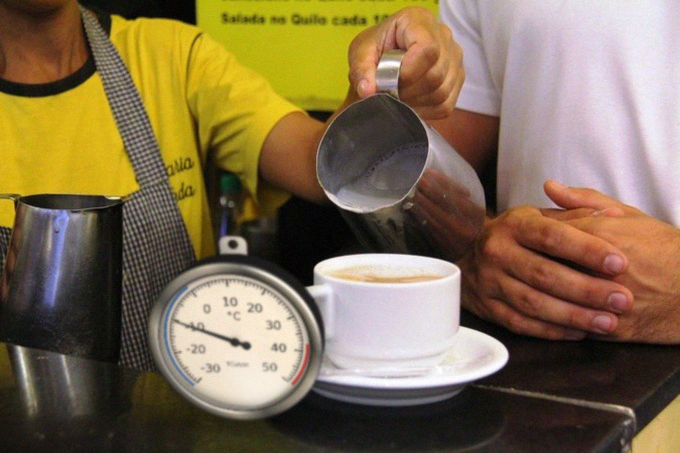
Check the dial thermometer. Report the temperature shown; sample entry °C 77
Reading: °C -10
